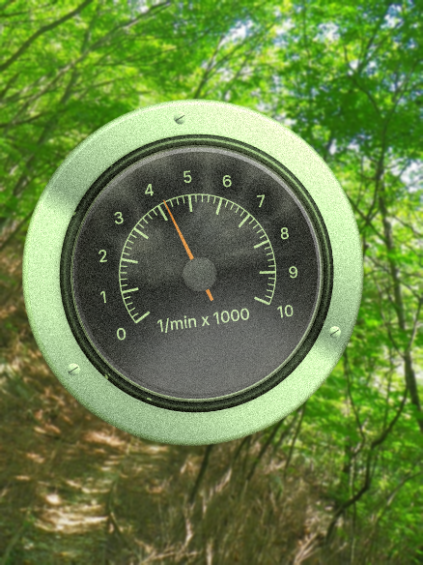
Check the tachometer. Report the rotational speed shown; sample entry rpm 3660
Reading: rpm 4200
